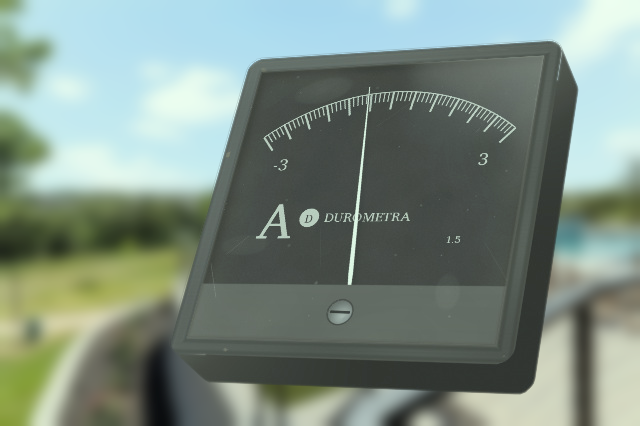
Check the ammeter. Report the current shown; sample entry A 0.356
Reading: A -0.5
